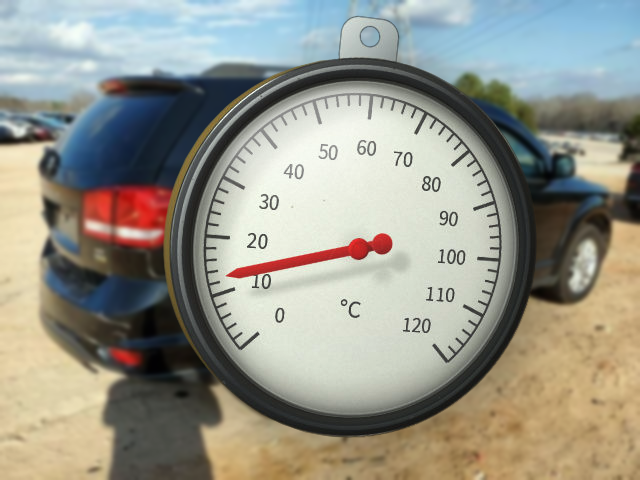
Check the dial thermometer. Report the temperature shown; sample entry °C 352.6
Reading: °C 13
